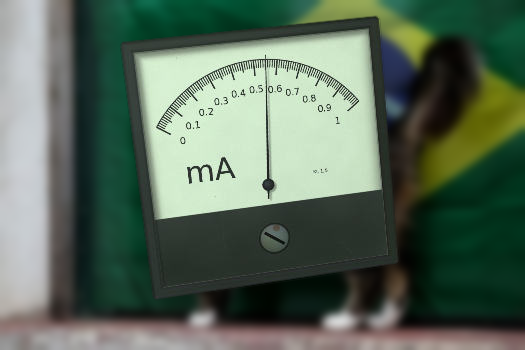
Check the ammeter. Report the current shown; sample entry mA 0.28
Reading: mA 0.55
